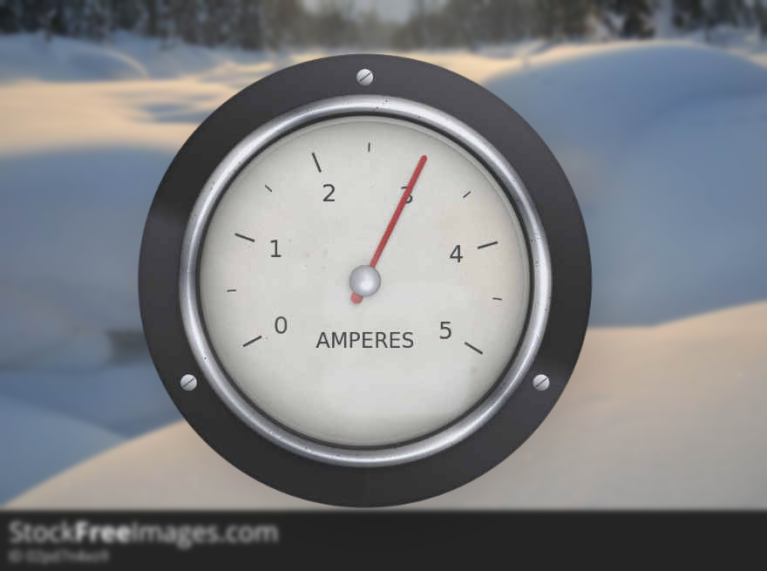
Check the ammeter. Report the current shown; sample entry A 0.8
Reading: A 3
